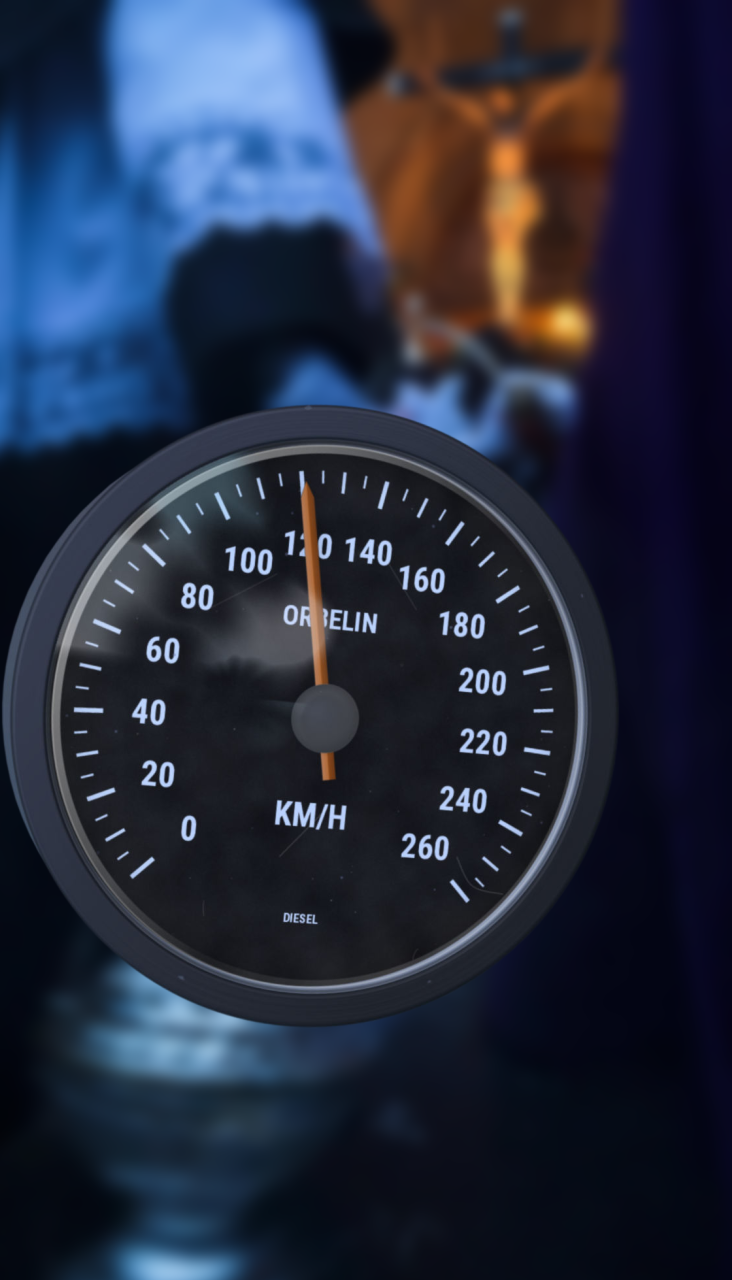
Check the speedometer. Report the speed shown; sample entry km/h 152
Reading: km/h 120
